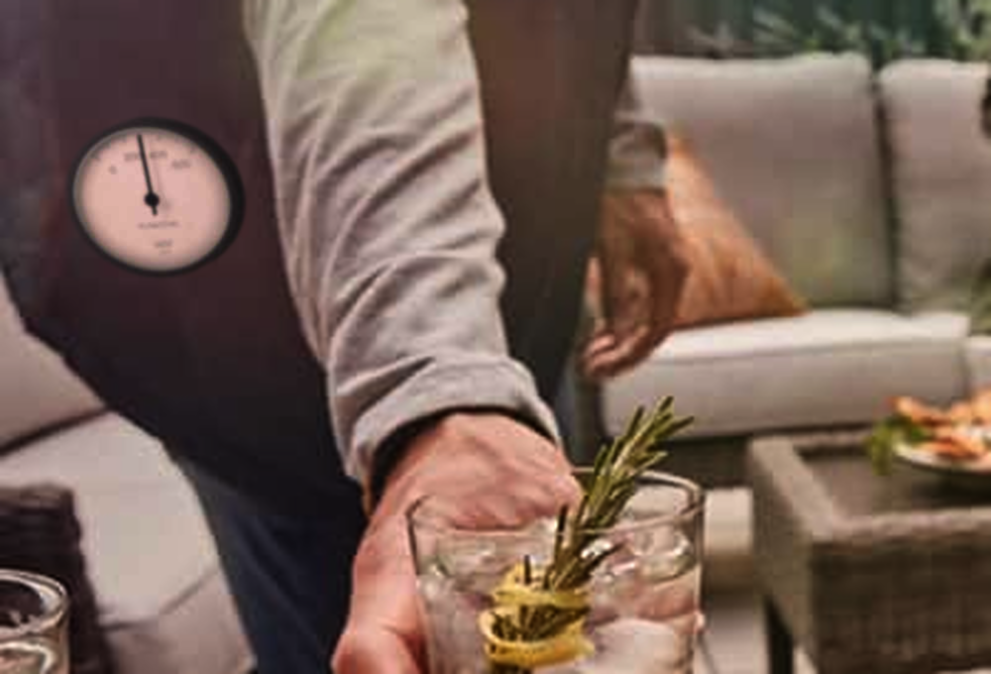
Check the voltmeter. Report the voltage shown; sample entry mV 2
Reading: mV 300
